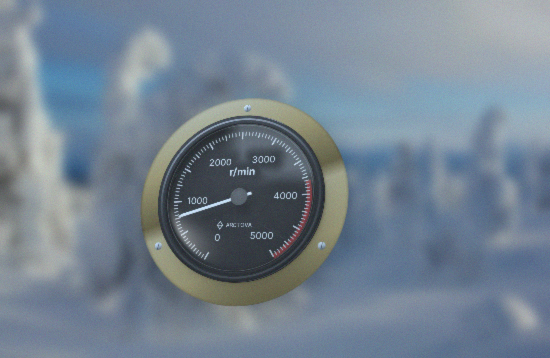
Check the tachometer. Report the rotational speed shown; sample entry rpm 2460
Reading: rpm 750
